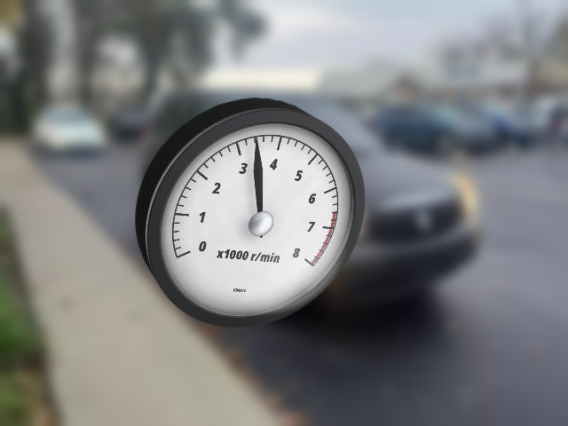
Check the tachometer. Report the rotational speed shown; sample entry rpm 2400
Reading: rpm 3400
